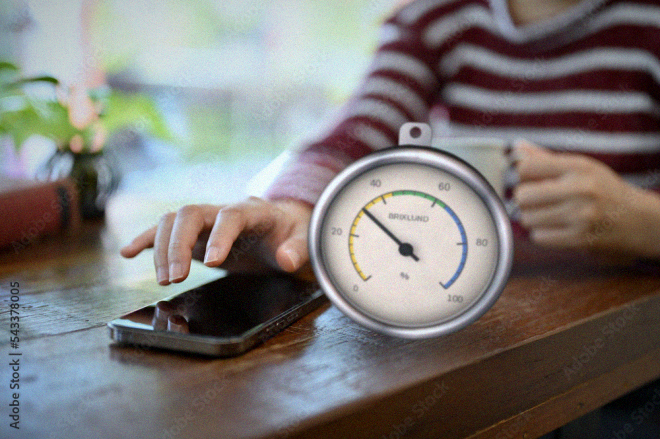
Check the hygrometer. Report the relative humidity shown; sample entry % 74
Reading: % 32
